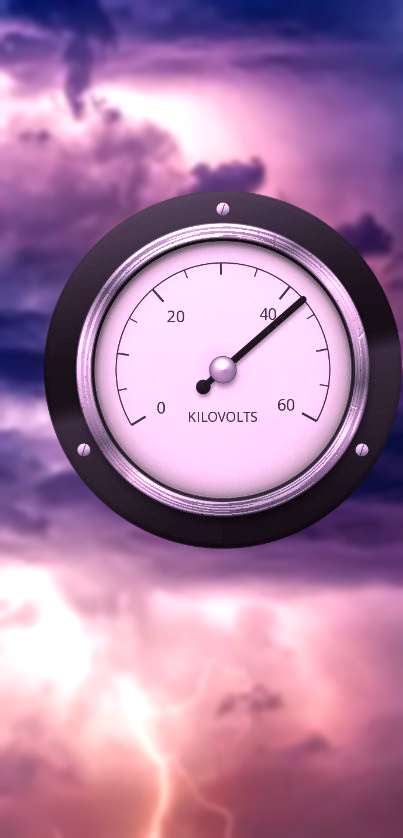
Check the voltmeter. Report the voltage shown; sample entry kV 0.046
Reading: kV 42.5
